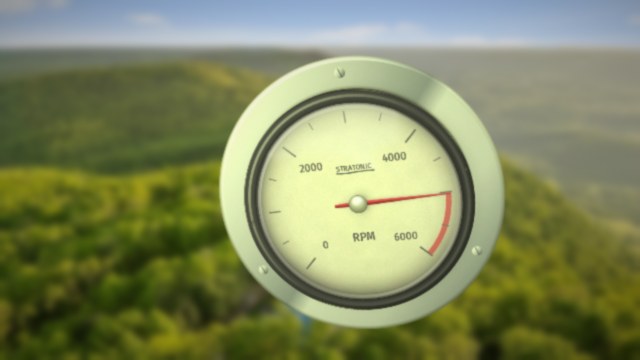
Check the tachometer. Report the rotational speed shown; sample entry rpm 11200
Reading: rpm 5000
